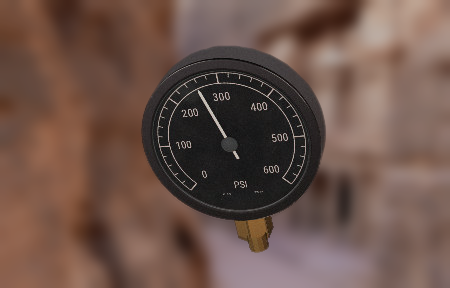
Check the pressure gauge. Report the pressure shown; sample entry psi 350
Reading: psi 260
